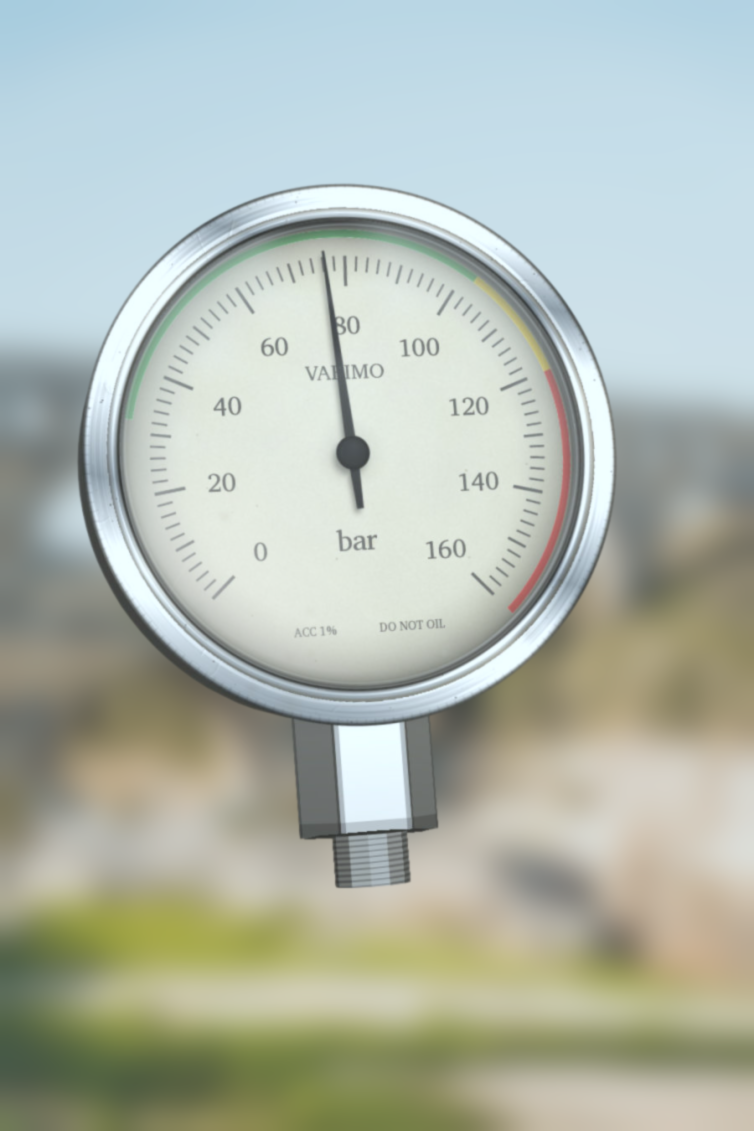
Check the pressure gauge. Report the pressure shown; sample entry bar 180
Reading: bar 76
